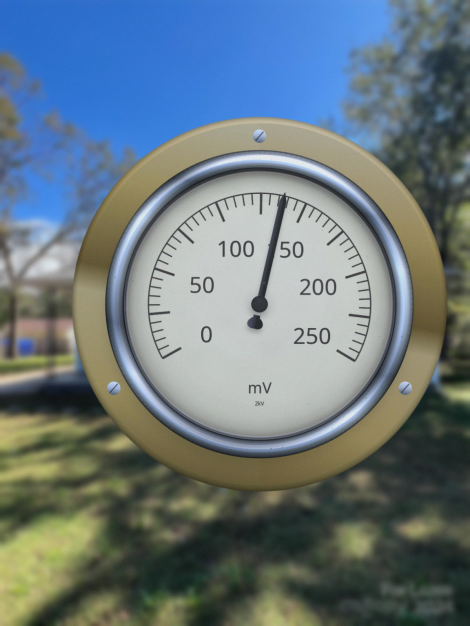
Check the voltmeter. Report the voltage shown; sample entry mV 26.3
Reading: mV 137.5
